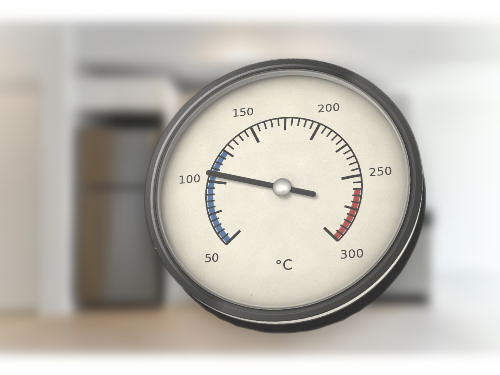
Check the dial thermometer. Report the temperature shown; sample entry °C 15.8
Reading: °C 105
